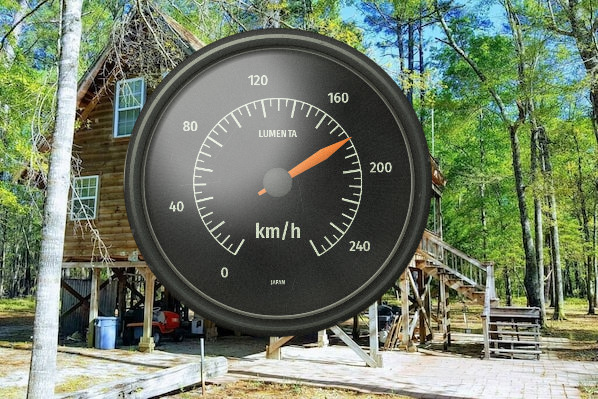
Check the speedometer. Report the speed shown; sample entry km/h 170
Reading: km/h 180
